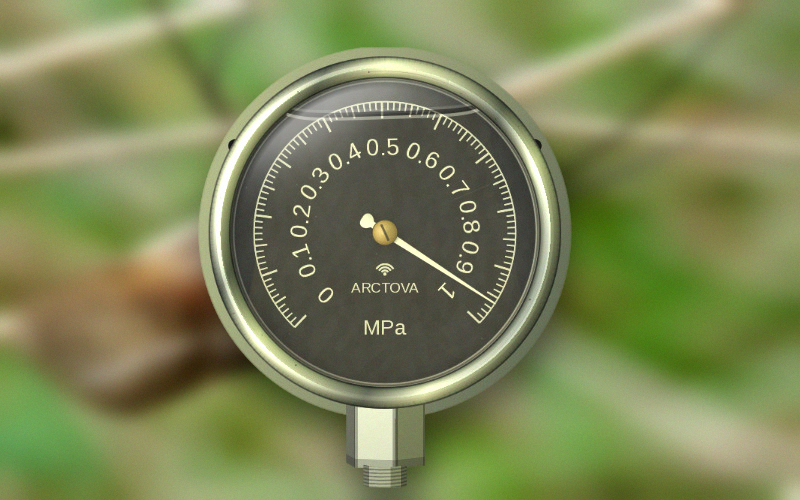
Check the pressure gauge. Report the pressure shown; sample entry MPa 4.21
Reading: MPa 0.96
